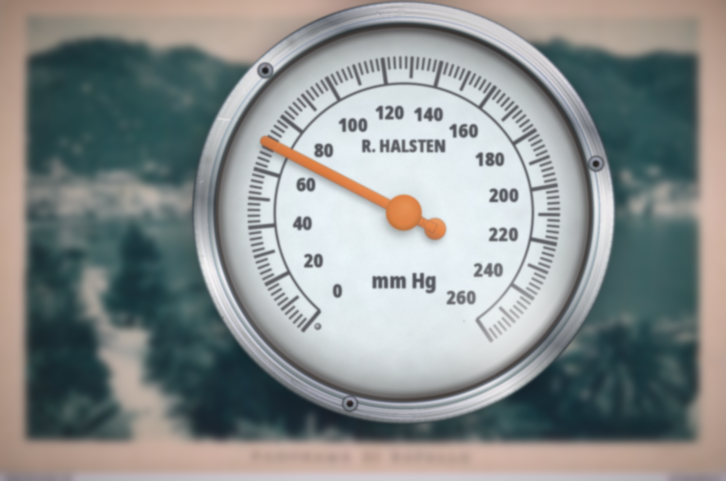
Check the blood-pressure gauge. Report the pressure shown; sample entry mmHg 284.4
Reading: mmHg 70
